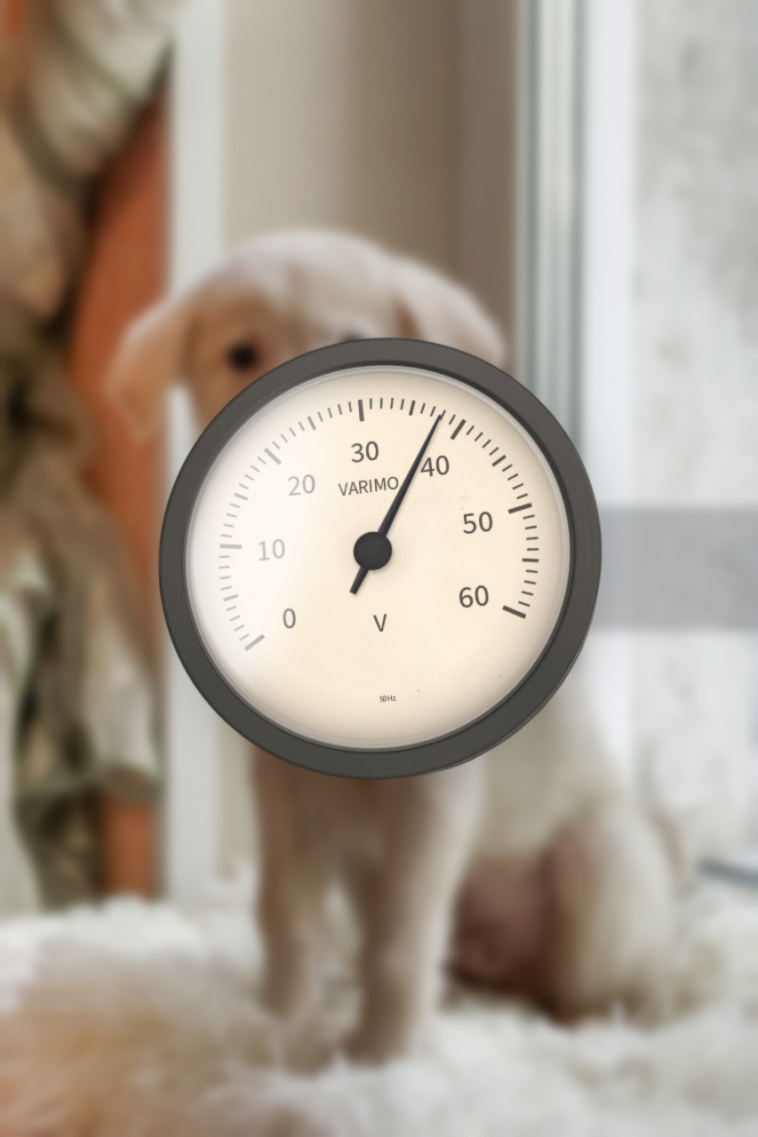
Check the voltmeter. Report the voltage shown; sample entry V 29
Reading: V 38
